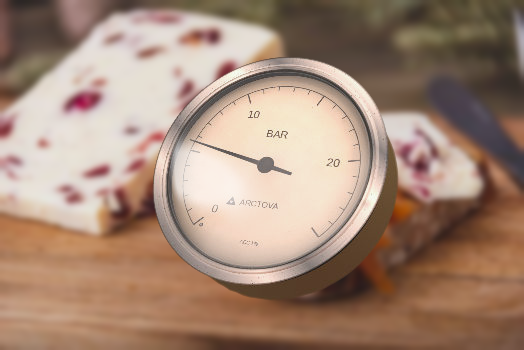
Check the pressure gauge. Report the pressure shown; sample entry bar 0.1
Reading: bar 5.5
